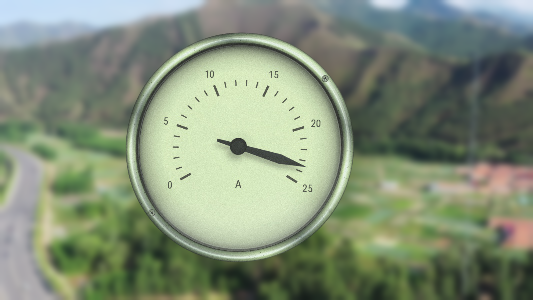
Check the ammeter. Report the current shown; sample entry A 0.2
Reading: A 23.5
